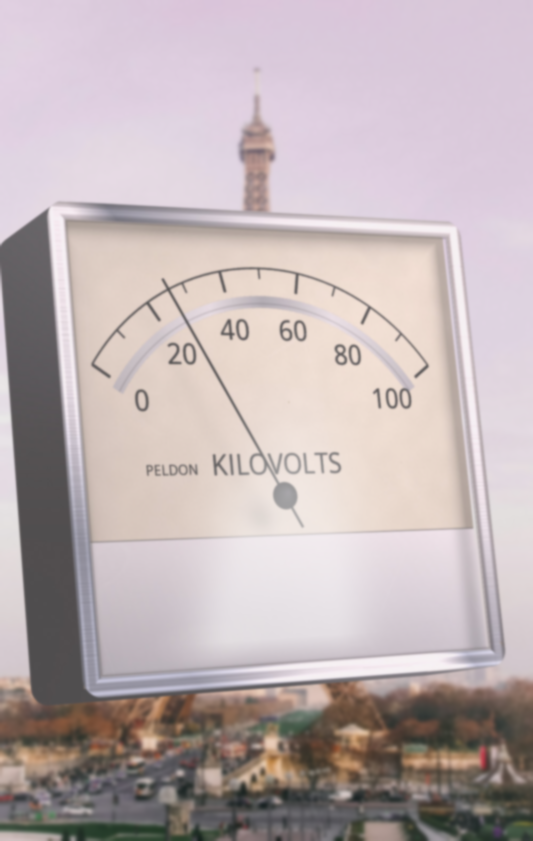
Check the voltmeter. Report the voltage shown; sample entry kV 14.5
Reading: kV 25
